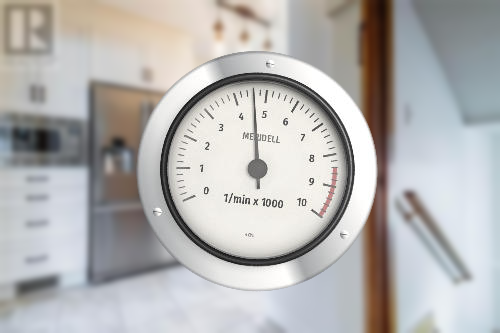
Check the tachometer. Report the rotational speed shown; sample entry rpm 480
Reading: rpm 4600
